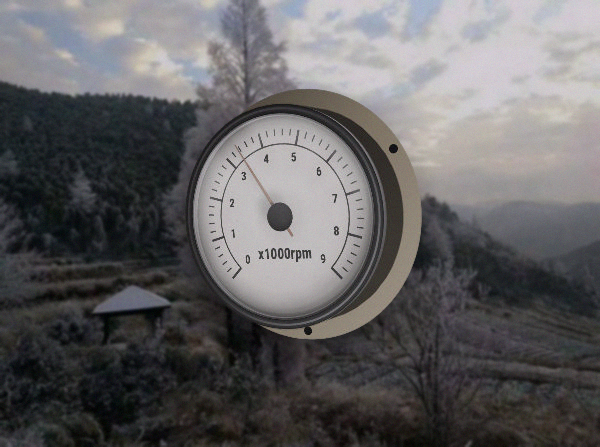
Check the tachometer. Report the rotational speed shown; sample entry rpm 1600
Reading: rpm 3400
